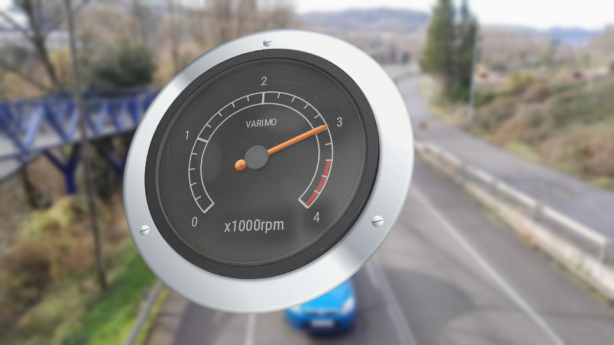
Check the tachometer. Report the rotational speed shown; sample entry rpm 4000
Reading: rpm 3000
